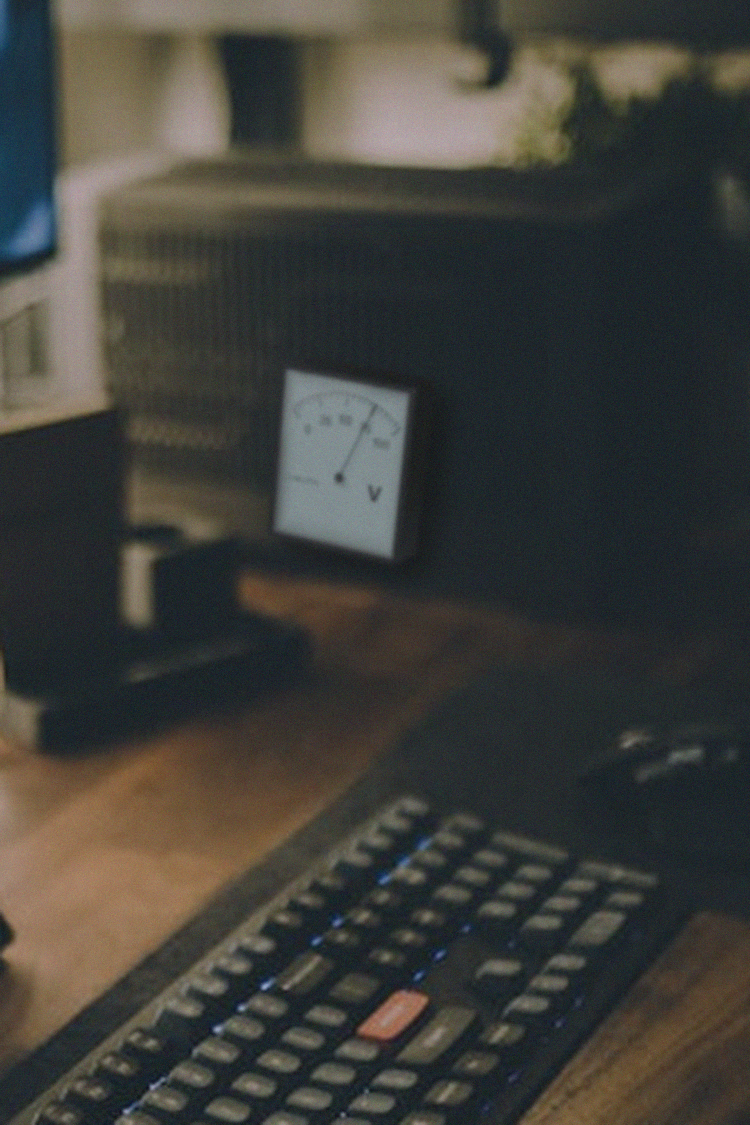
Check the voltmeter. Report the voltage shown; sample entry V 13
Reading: V 75
